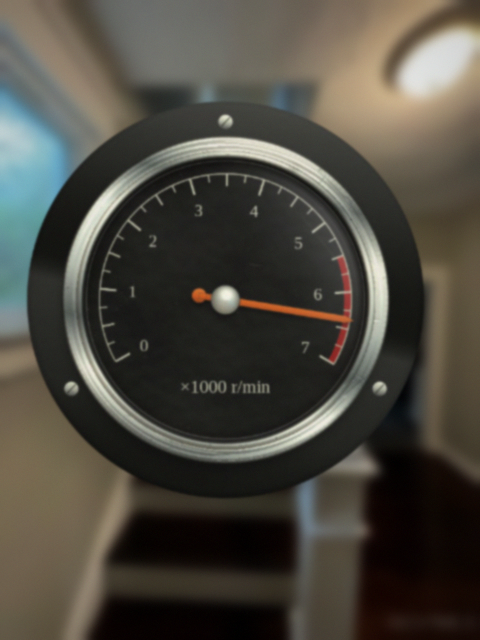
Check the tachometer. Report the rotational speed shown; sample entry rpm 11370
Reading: rpm 6375
